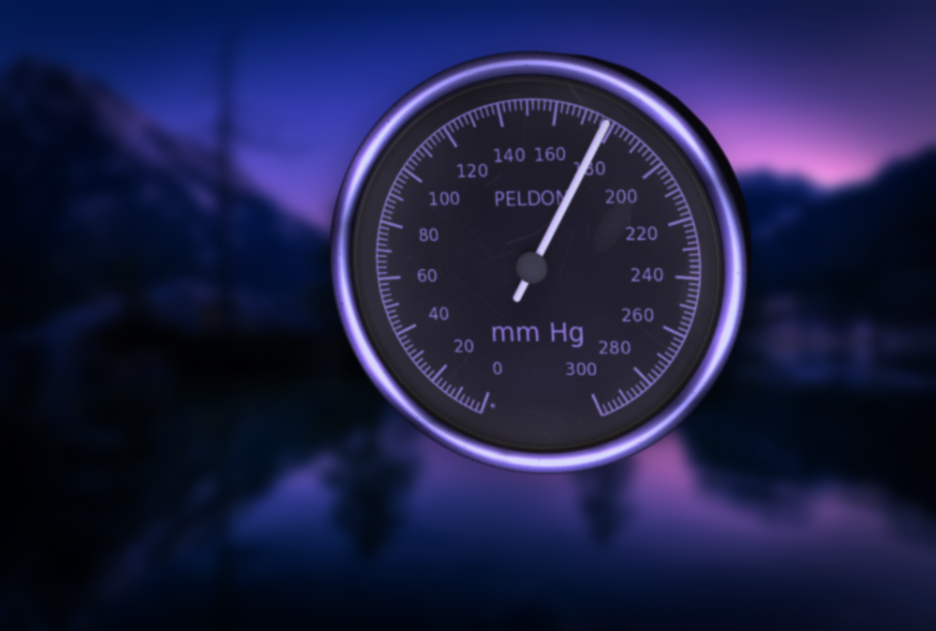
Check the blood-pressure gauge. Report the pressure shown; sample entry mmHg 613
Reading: mmHg 178
